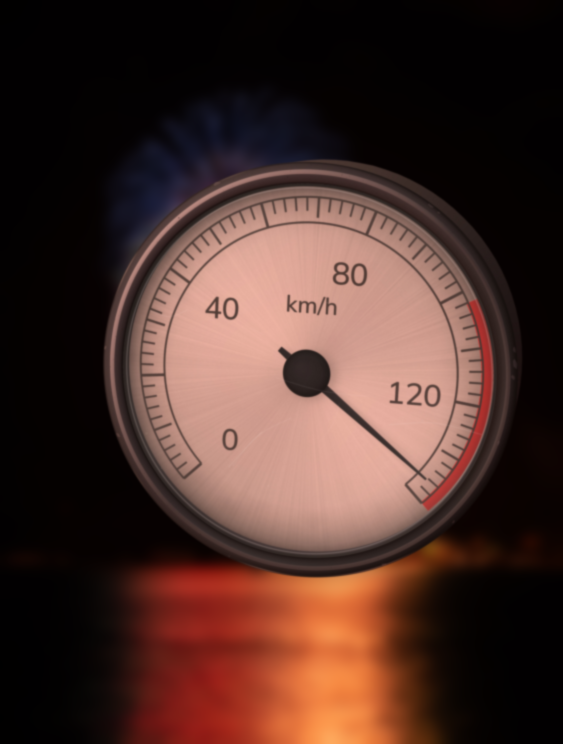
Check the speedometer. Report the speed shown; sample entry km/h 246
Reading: km/h 136
